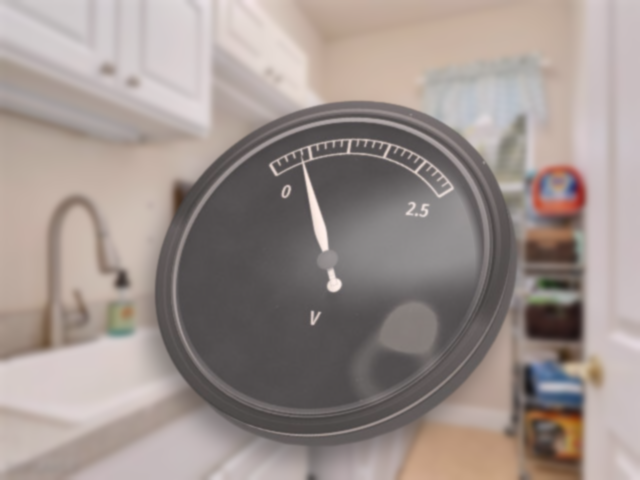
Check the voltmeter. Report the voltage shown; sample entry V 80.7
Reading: V 0.4
